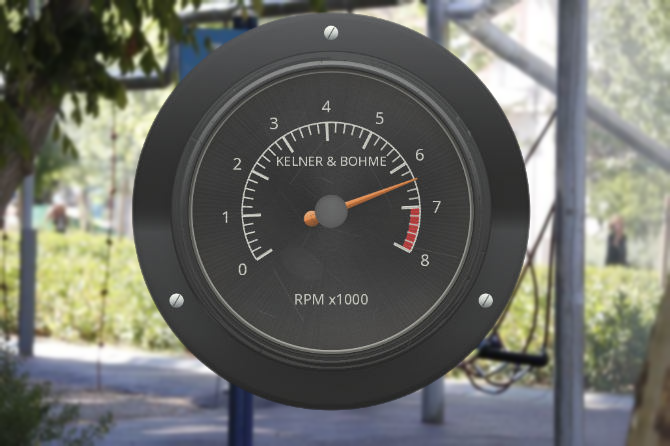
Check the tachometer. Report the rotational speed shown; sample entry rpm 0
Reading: rpm 6400
